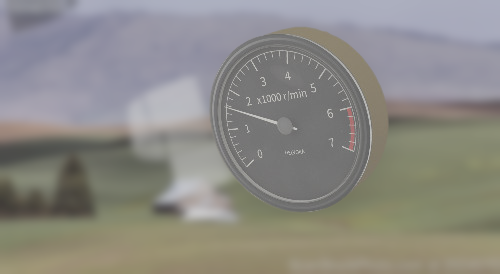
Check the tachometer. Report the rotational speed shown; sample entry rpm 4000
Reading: rpm 1600
